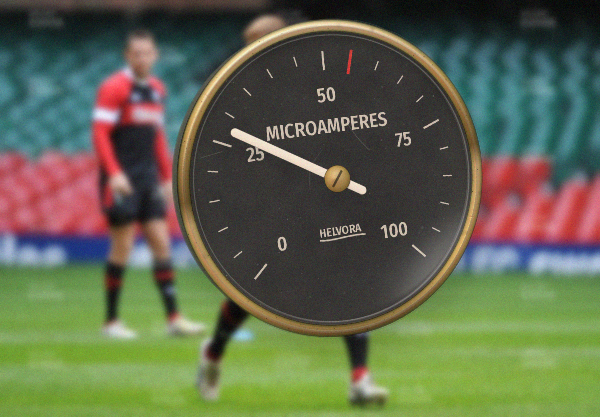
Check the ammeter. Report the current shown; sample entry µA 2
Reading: µA 27.5
